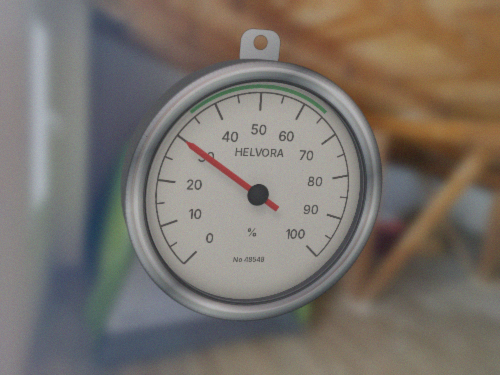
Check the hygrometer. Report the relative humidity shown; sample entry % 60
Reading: % 30
